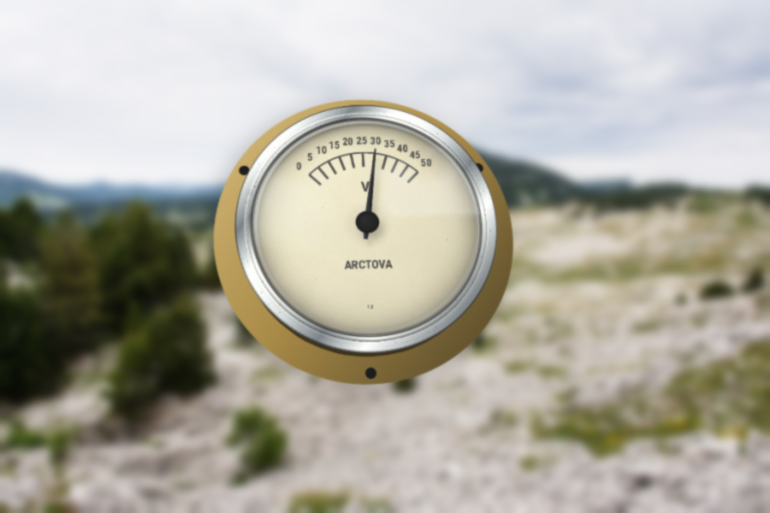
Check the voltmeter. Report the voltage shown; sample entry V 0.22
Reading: V 30
